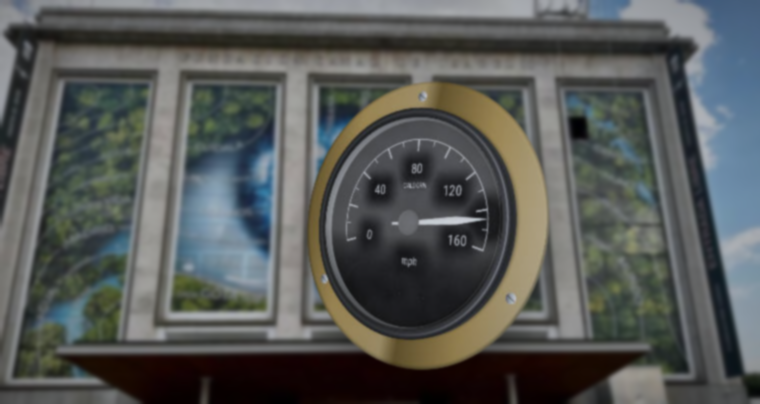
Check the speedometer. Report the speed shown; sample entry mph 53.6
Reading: mph 145
